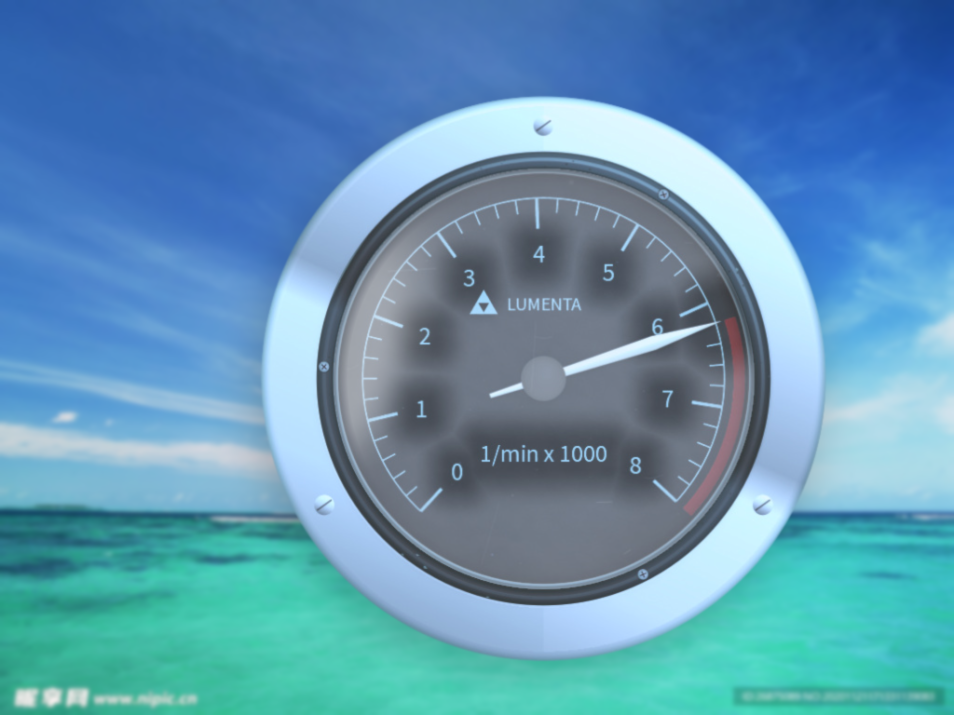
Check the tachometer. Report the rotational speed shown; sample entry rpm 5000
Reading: rpm 6200
